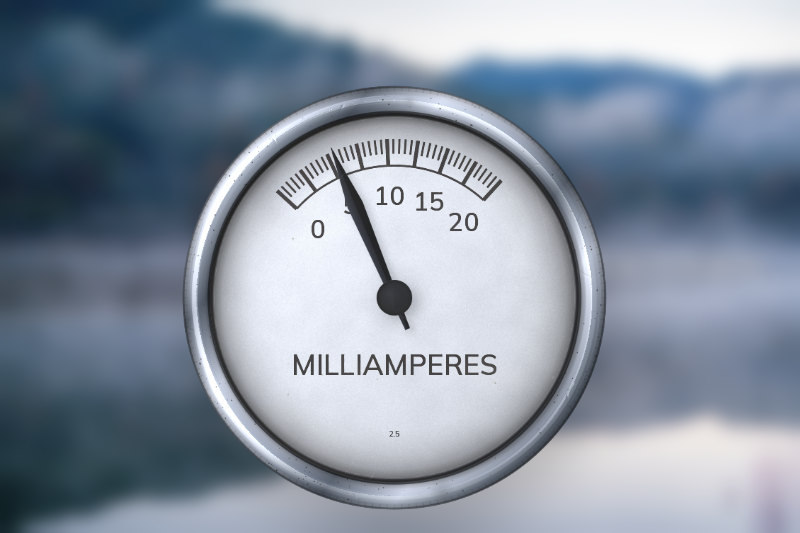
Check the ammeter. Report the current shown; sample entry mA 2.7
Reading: mA 5.5
